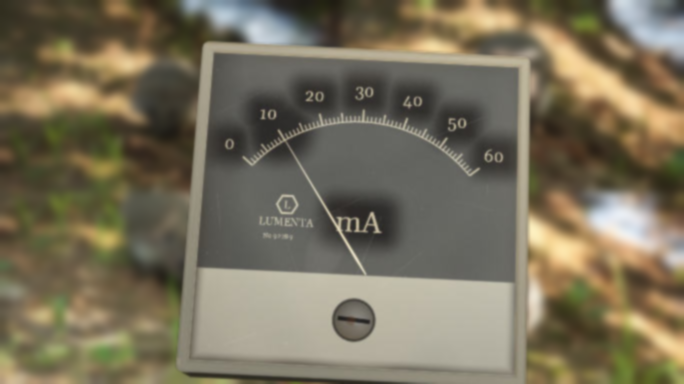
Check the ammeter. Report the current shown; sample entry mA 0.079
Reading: mA 10
